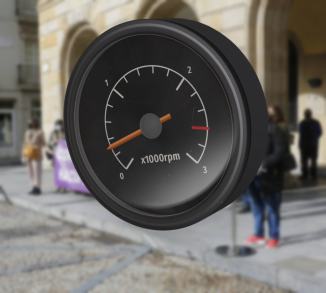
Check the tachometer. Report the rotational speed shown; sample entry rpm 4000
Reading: rpm 300
